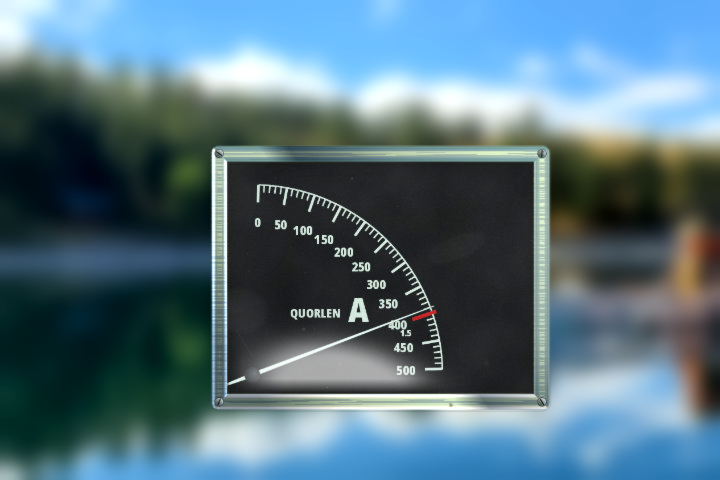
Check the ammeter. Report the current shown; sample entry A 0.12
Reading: A 390
